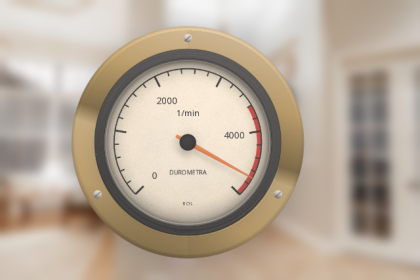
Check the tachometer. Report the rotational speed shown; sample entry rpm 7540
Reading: rpm 4700
